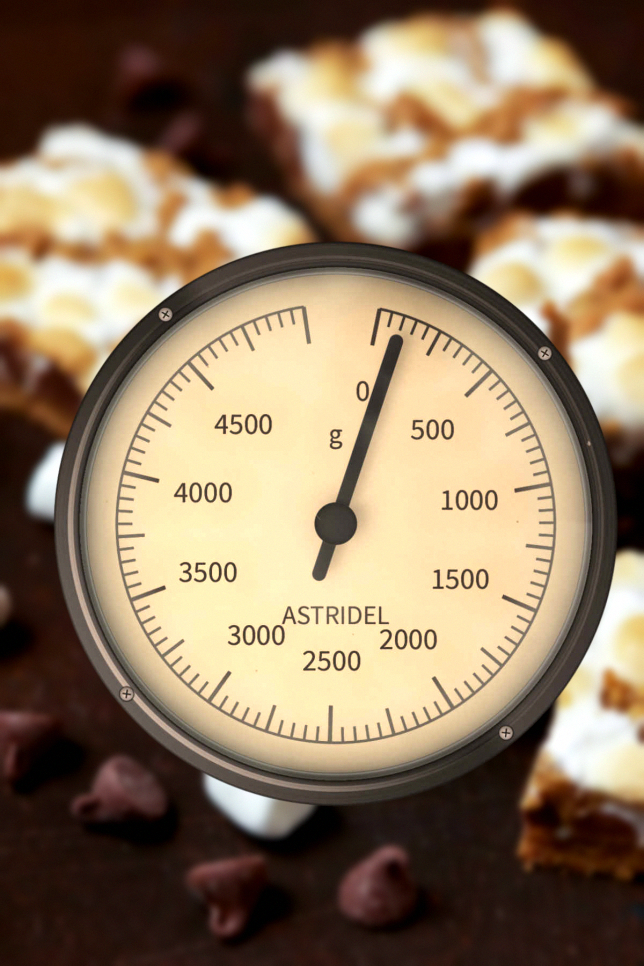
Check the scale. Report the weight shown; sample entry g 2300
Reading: g 100
